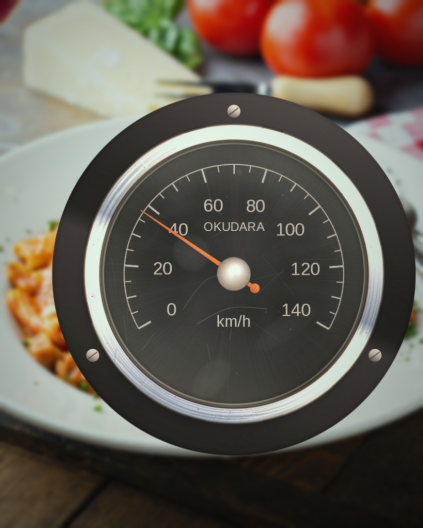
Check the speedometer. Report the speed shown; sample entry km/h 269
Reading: km/h 37.5
